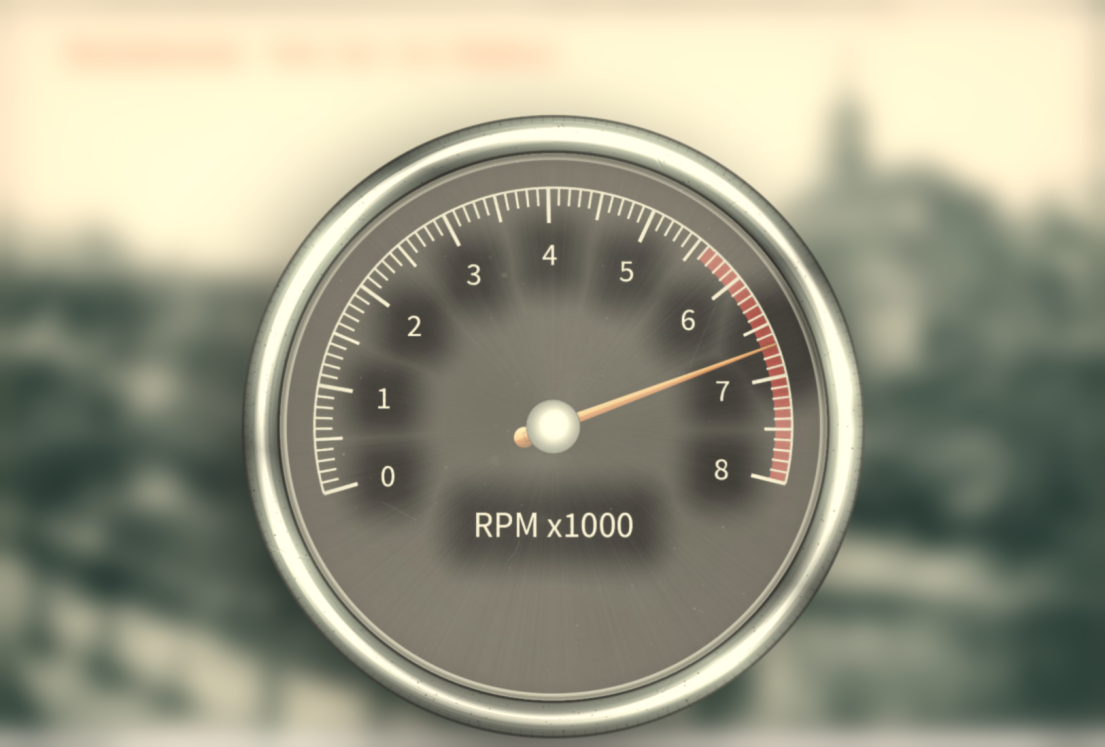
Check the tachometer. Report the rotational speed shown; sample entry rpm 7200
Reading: rpm 6700
